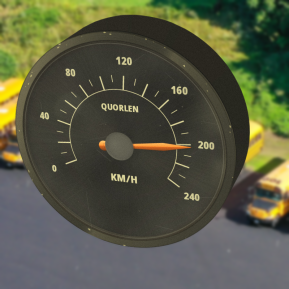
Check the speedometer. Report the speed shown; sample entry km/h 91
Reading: km/h 200
